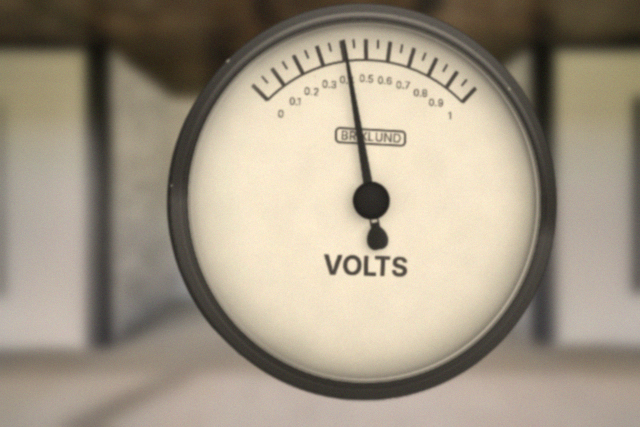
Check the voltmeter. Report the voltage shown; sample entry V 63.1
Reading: V 0.4
